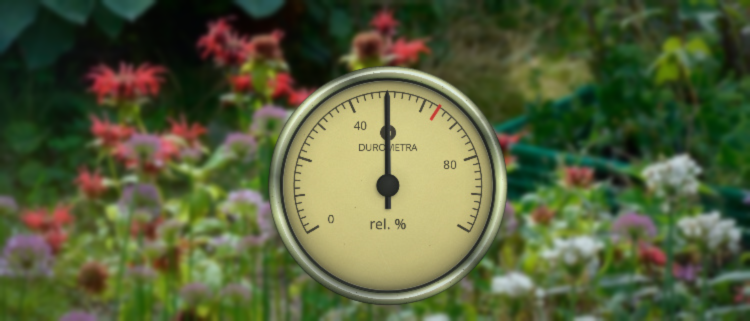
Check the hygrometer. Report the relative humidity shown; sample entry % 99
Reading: % 50
